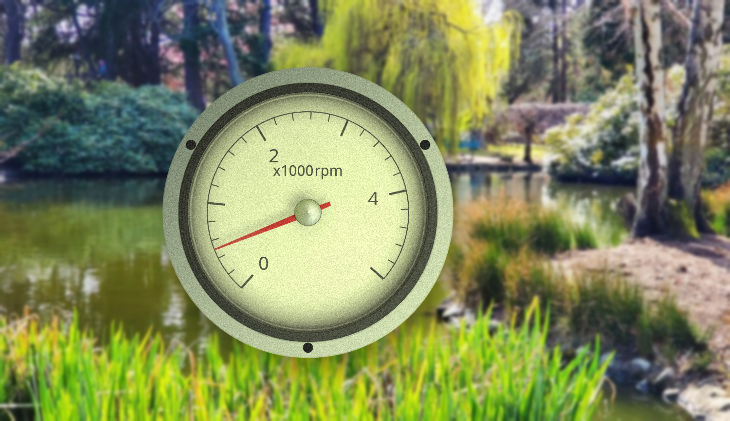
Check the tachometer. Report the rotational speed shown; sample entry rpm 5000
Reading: rpm 500
